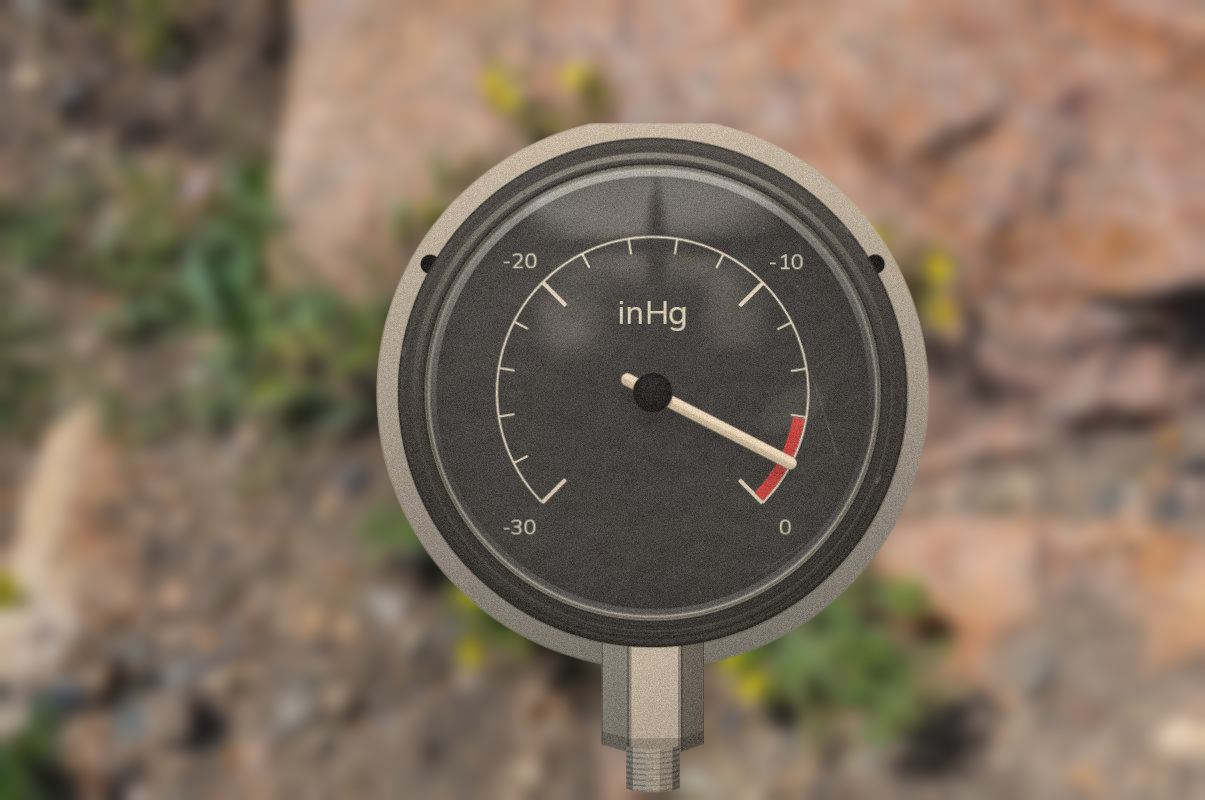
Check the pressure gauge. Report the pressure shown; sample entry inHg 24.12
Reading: inHg -2
